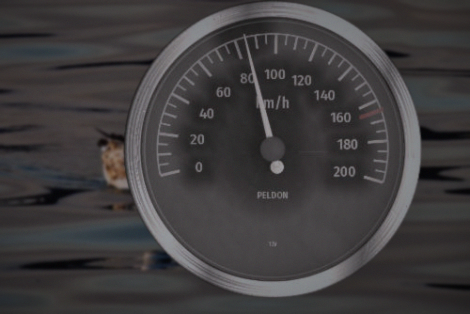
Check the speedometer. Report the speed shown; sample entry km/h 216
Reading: km/h 85
